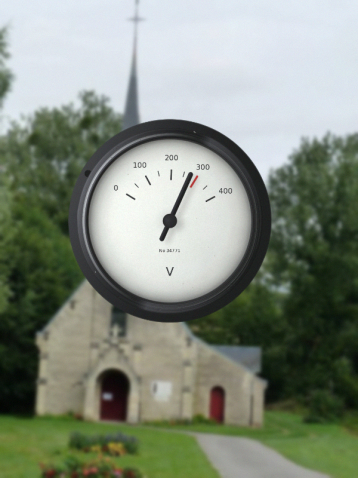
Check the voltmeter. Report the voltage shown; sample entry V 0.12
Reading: V 275
